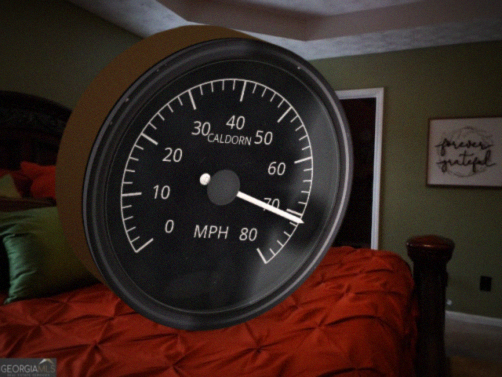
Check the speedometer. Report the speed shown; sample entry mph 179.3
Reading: mph 71
